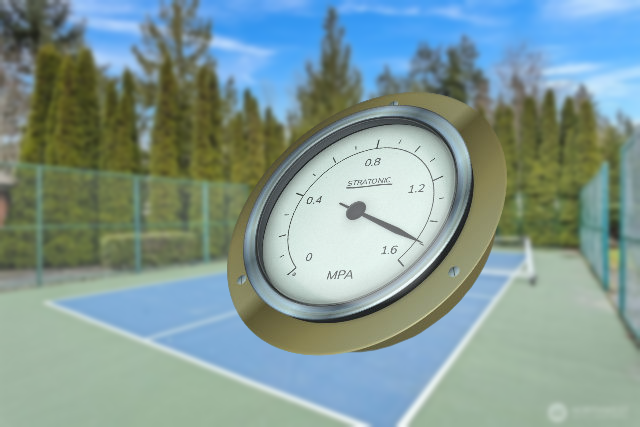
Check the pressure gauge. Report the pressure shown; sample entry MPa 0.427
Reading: MPa 1.5
